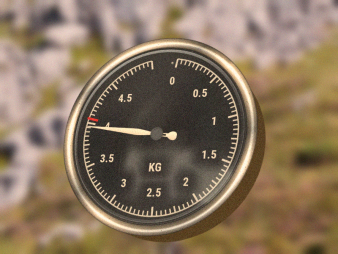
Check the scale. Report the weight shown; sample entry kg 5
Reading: kg 3.95
